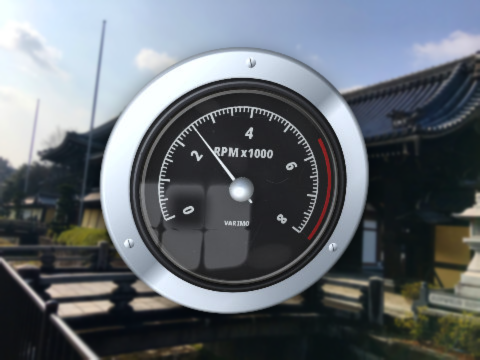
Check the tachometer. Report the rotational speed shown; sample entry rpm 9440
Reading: rpm 2500
